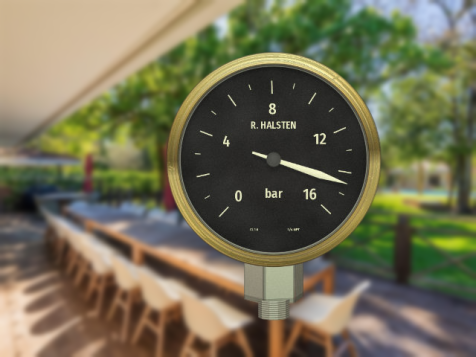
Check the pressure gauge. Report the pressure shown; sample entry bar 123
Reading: bar 14.5
